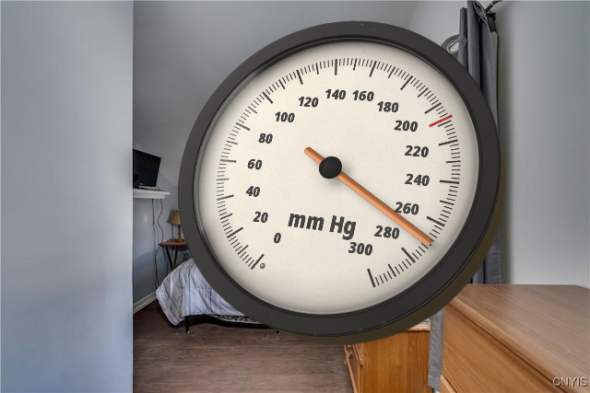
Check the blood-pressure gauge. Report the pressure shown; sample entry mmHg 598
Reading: mmHg 270
